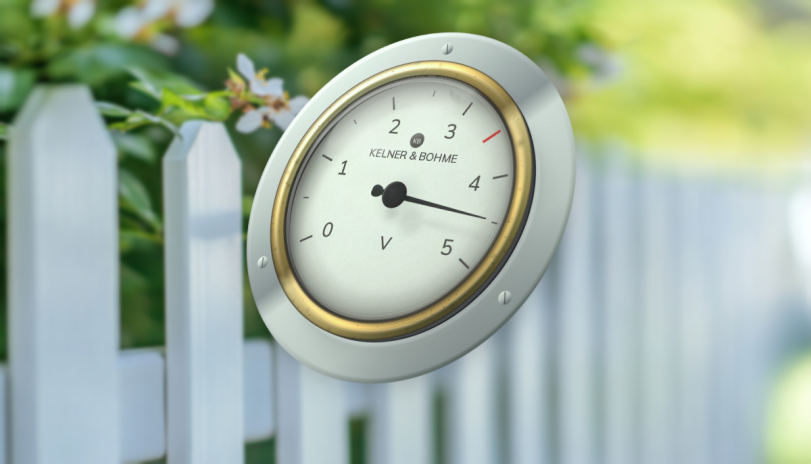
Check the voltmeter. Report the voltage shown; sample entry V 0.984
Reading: V 4.5
